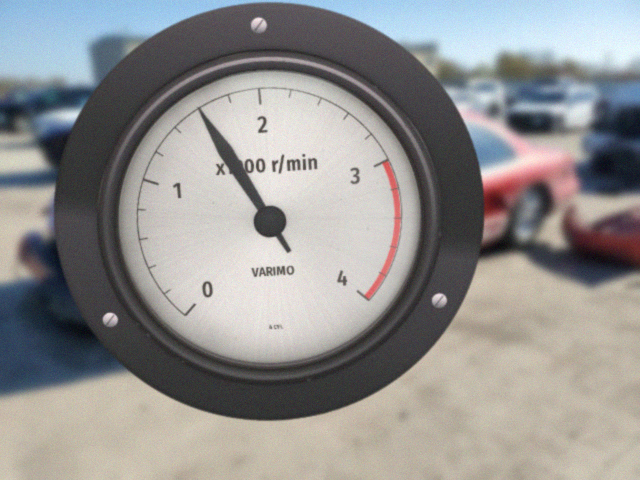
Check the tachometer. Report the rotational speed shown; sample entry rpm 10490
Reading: rpm 1600
